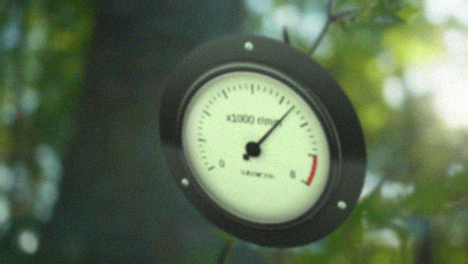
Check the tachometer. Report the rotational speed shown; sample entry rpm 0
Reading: rpm 5400
